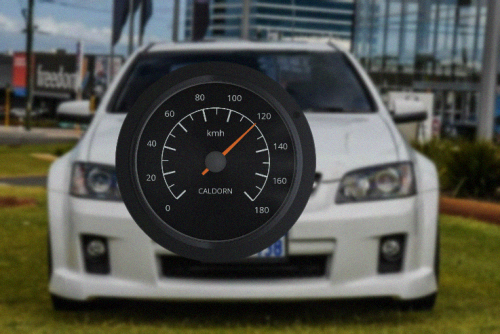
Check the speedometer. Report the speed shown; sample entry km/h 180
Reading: km/h 120
